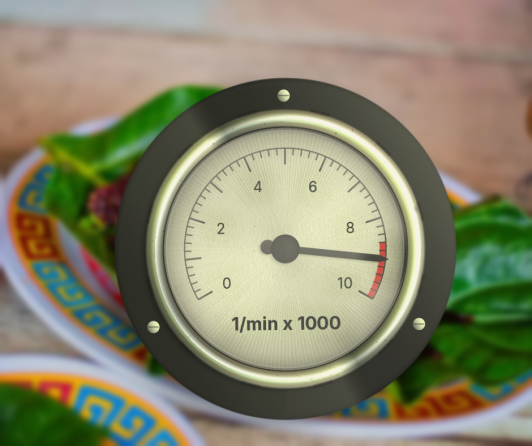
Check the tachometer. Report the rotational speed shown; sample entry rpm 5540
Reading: rpm 9000
